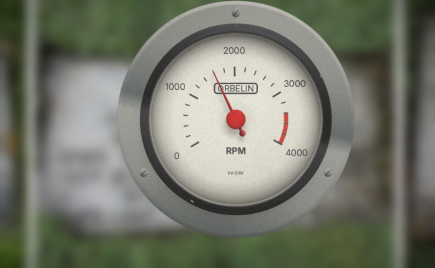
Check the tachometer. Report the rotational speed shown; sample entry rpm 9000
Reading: rpm 1600
